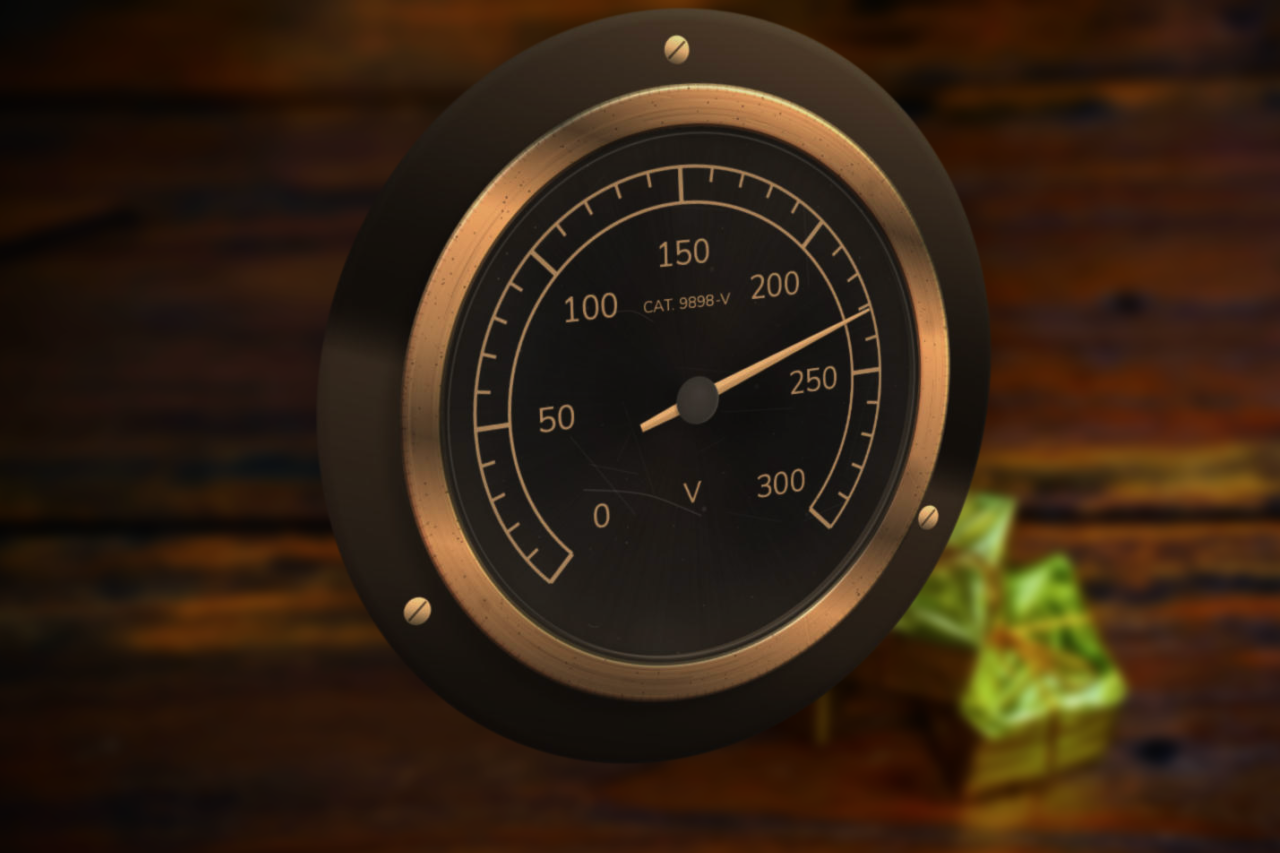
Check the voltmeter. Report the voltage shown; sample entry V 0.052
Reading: V 230
